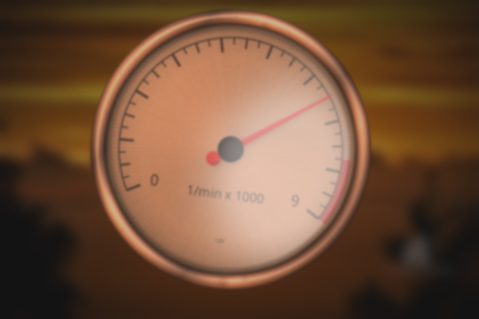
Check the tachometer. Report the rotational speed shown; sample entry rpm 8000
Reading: rpm 6500
